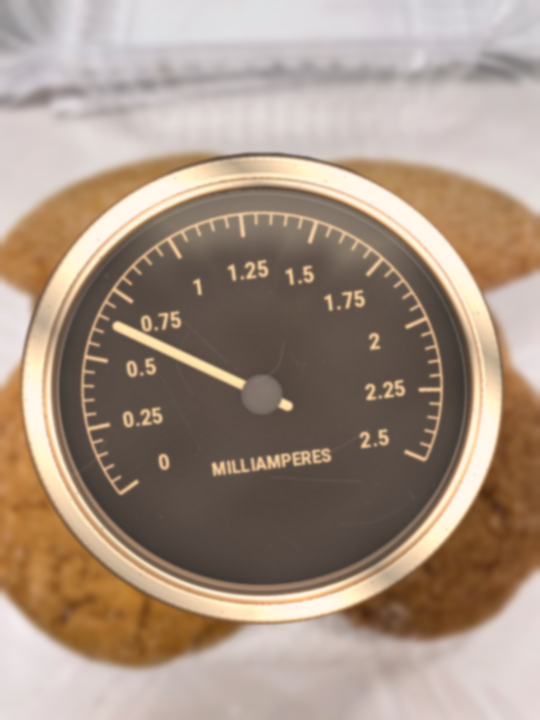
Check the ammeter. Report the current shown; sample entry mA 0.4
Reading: mA 0.65
